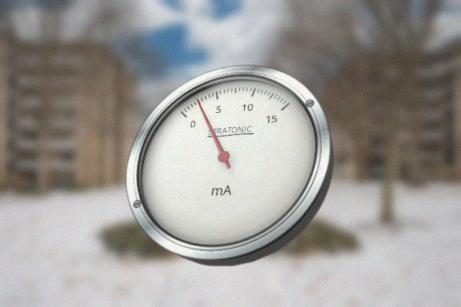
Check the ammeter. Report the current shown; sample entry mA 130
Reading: mA 2.5
